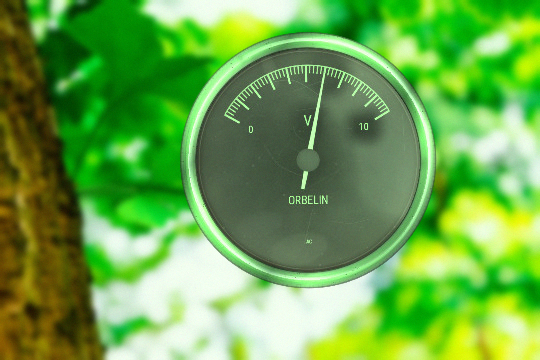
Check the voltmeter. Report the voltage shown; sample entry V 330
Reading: V 6
